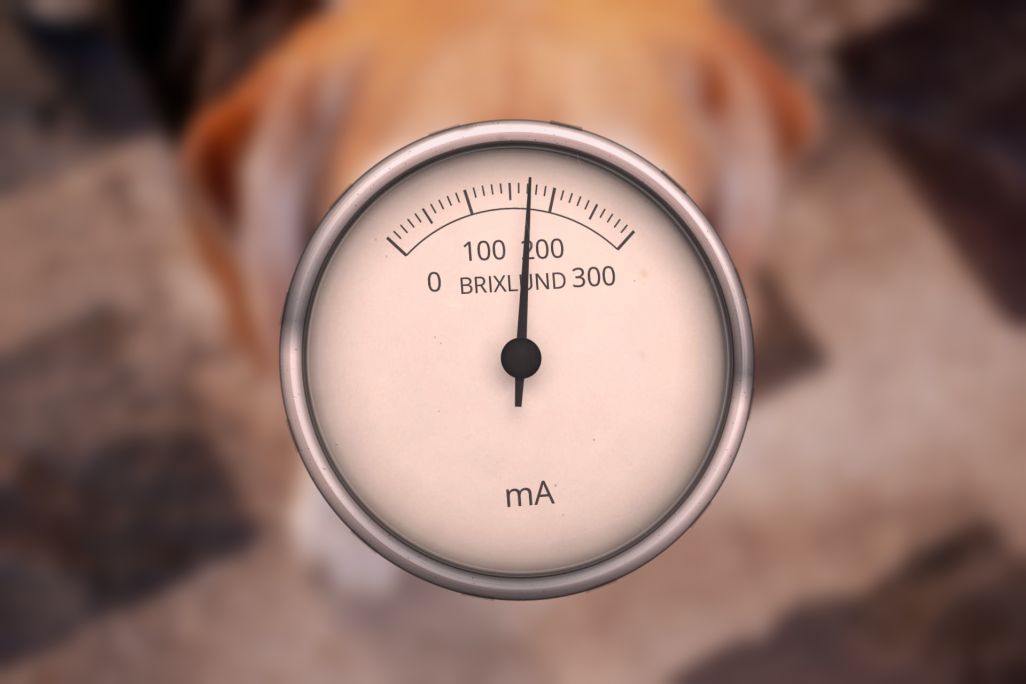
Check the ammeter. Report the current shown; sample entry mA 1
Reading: mA 170
